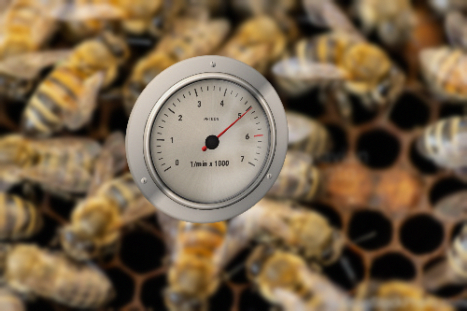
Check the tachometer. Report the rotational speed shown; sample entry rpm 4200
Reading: rpm 5000
